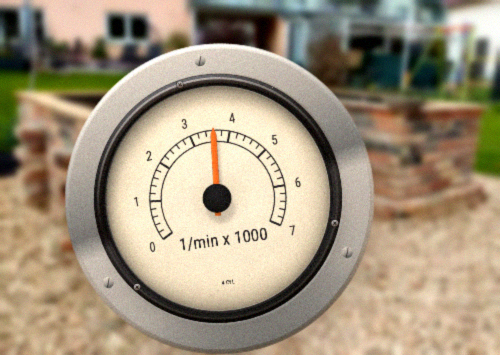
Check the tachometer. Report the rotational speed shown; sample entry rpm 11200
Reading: rpm 3600
